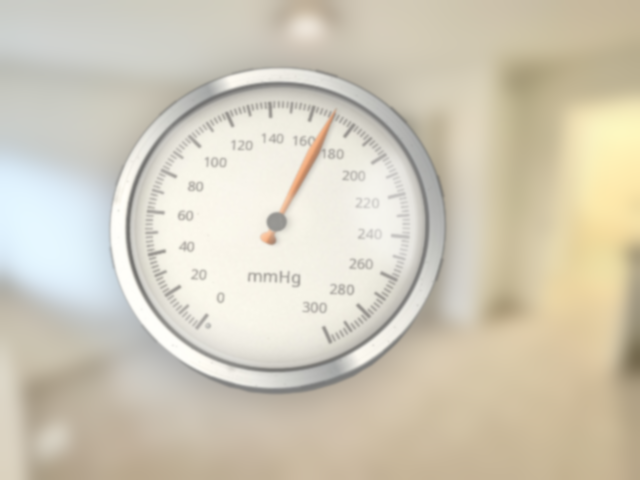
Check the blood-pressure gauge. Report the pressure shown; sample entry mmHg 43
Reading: mmHg 170
